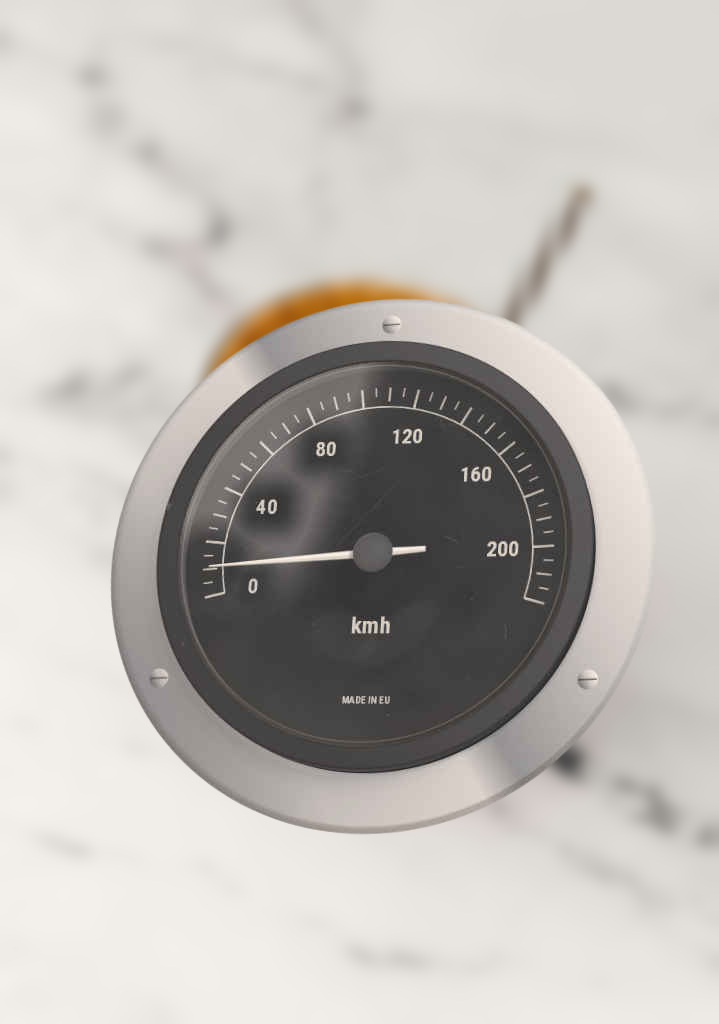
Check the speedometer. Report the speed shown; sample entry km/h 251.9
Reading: km/h 10
